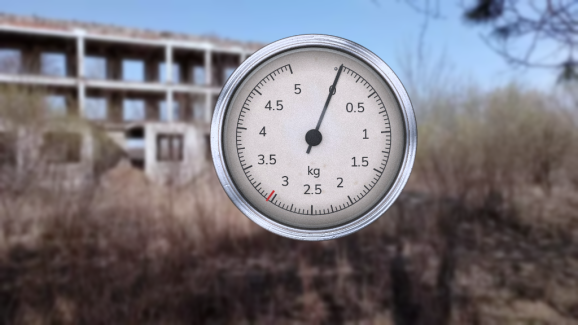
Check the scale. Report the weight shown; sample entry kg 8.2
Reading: kg 0
